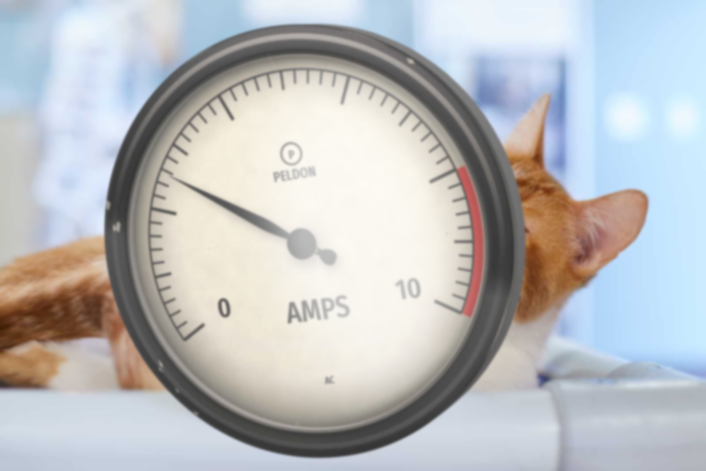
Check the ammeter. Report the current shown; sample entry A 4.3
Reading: A 2.6
